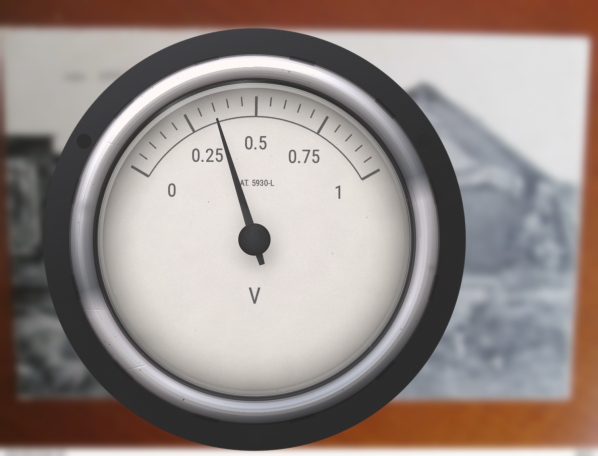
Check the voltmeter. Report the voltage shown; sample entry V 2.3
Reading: V 0.35
